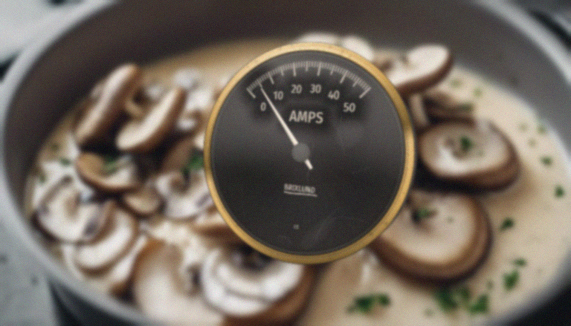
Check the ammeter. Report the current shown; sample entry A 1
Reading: A 5
